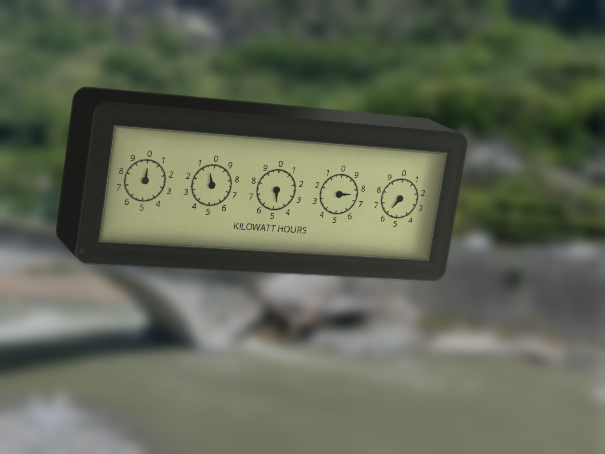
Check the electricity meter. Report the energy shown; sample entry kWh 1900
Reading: kWh 476
